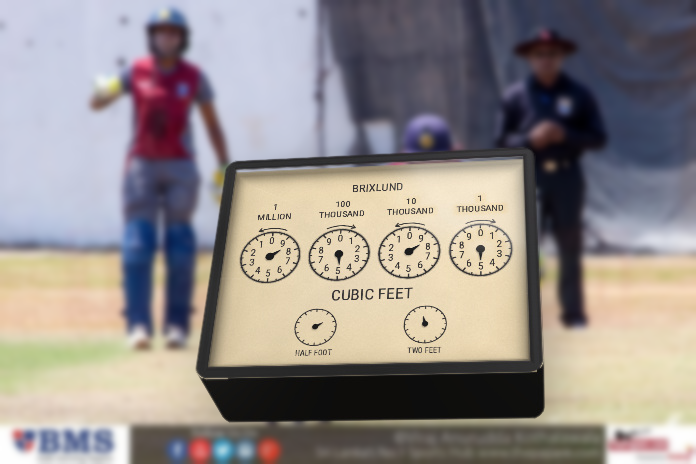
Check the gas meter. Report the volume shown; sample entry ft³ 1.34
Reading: ft³ 848500
